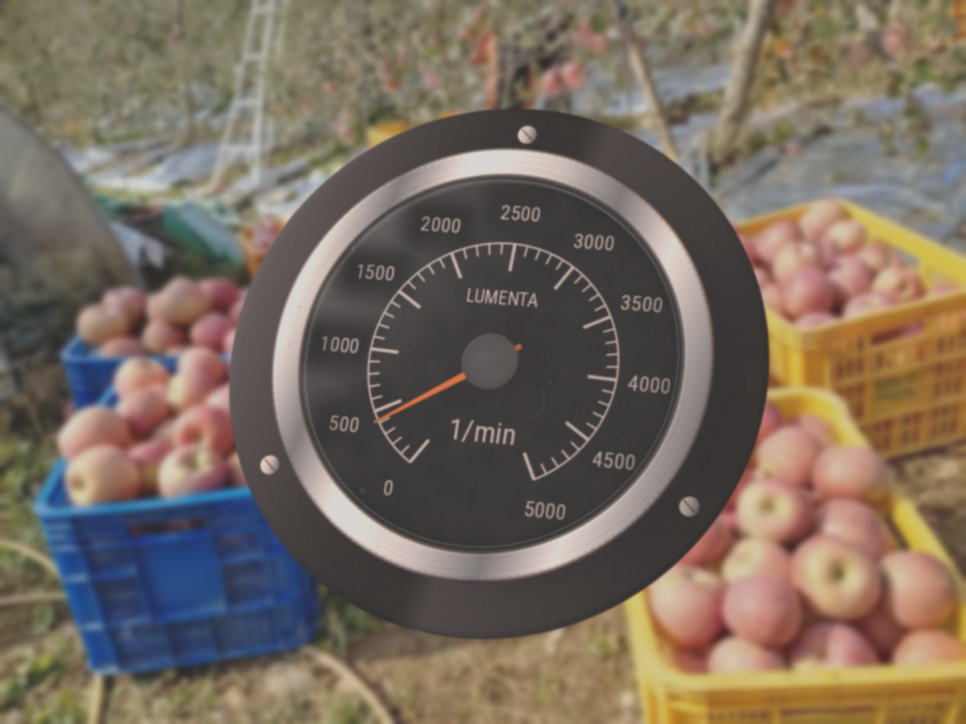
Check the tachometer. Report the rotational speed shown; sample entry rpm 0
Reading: rpm 400
